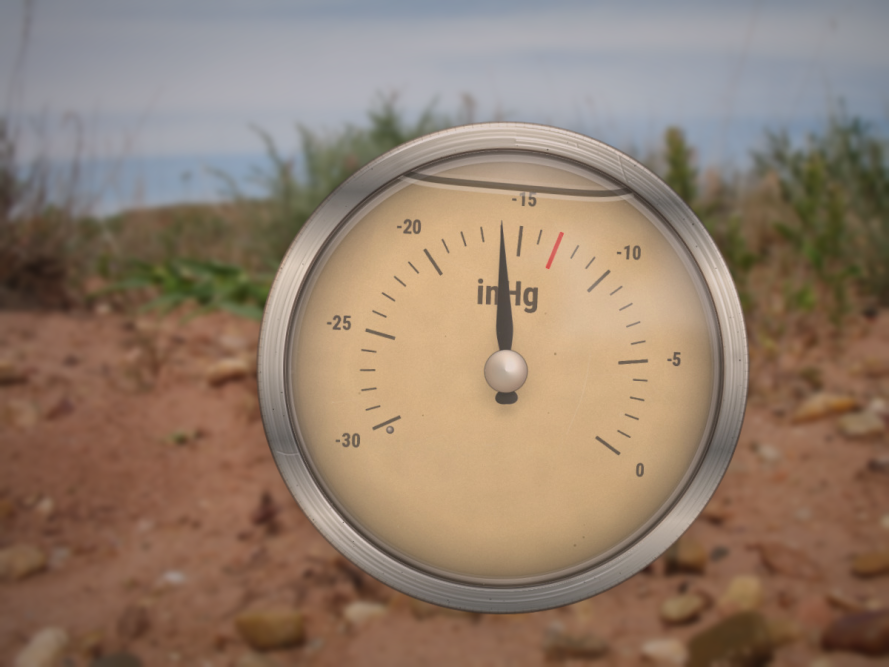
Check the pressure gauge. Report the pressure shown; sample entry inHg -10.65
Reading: inHg -16
